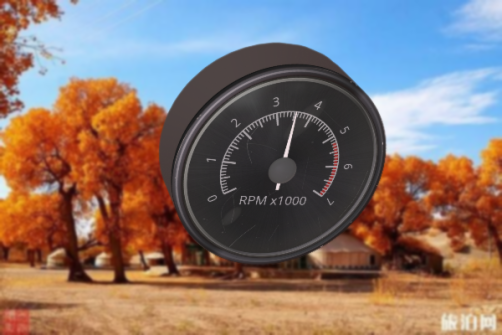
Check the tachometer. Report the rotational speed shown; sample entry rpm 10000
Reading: rpm 3500
